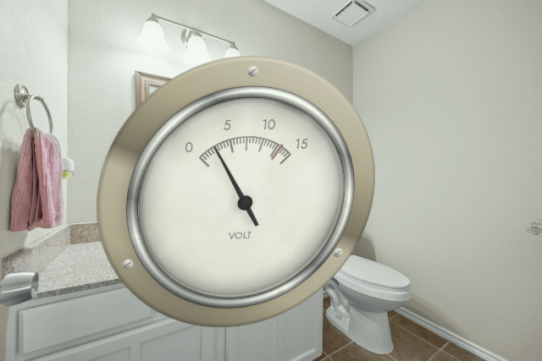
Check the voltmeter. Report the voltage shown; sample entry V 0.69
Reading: V 2.5
